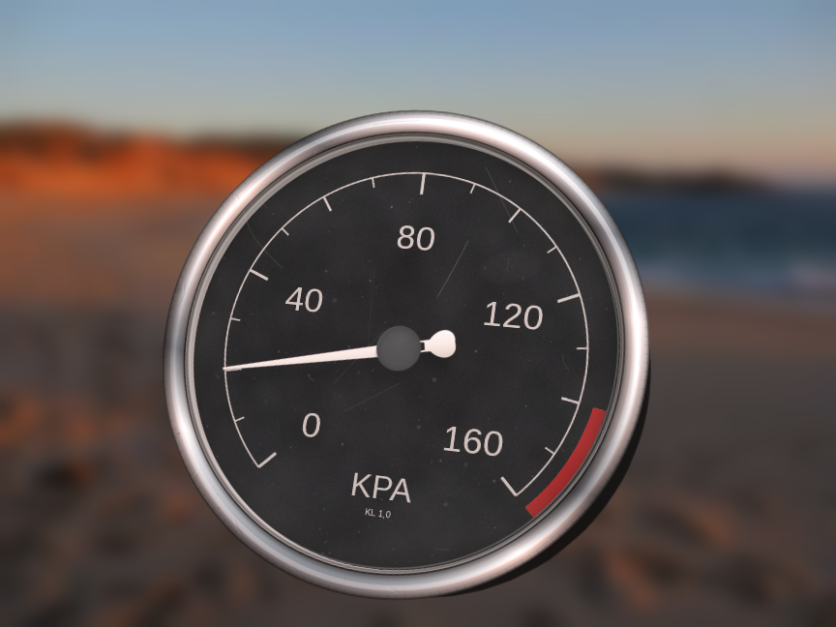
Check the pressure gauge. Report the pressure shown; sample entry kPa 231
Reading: kPa 20
